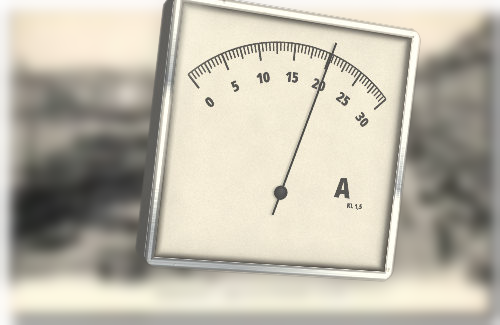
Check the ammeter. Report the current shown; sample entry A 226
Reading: A 20
